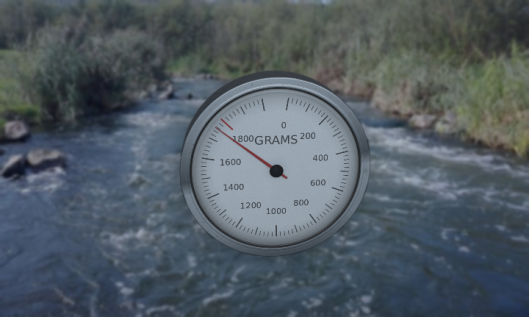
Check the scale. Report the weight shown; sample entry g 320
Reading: g 1760
